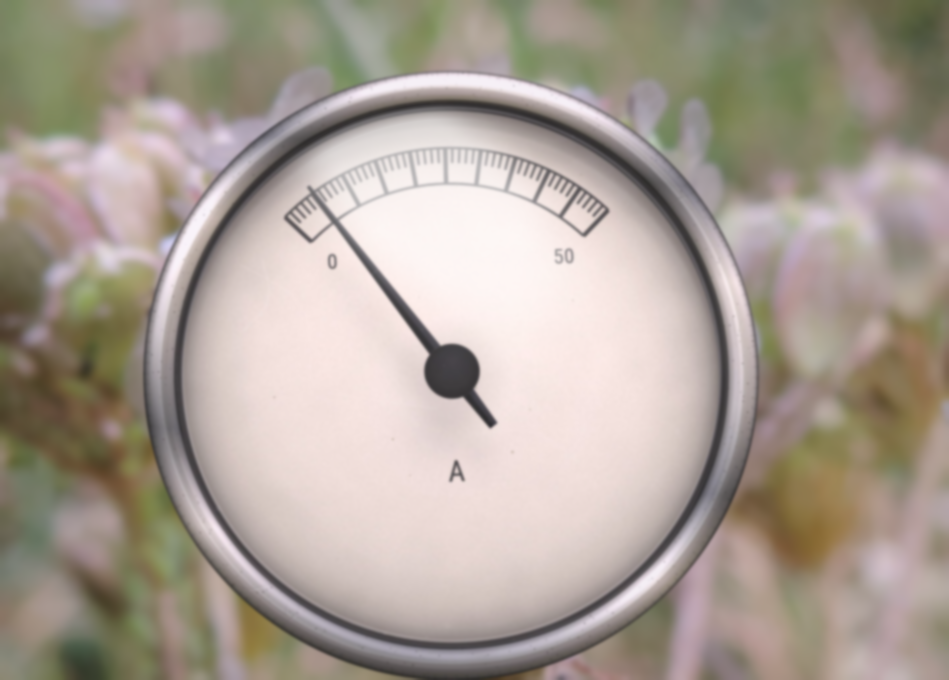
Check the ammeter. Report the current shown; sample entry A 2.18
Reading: A 5
